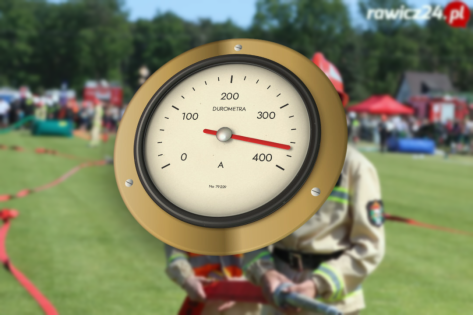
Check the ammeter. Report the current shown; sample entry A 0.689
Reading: A 370
